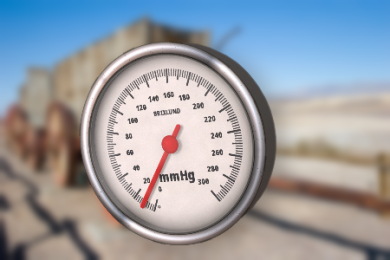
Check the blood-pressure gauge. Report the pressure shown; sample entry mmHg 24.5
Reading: mmHg 10
